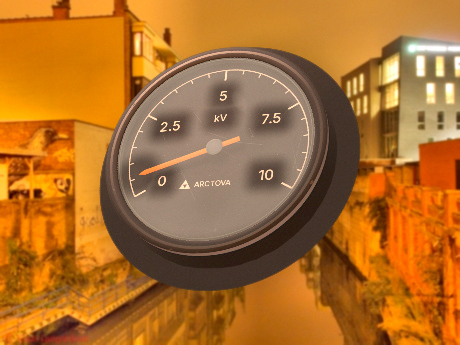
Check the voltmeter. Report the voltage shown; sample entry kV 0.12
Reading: kV 0.5
